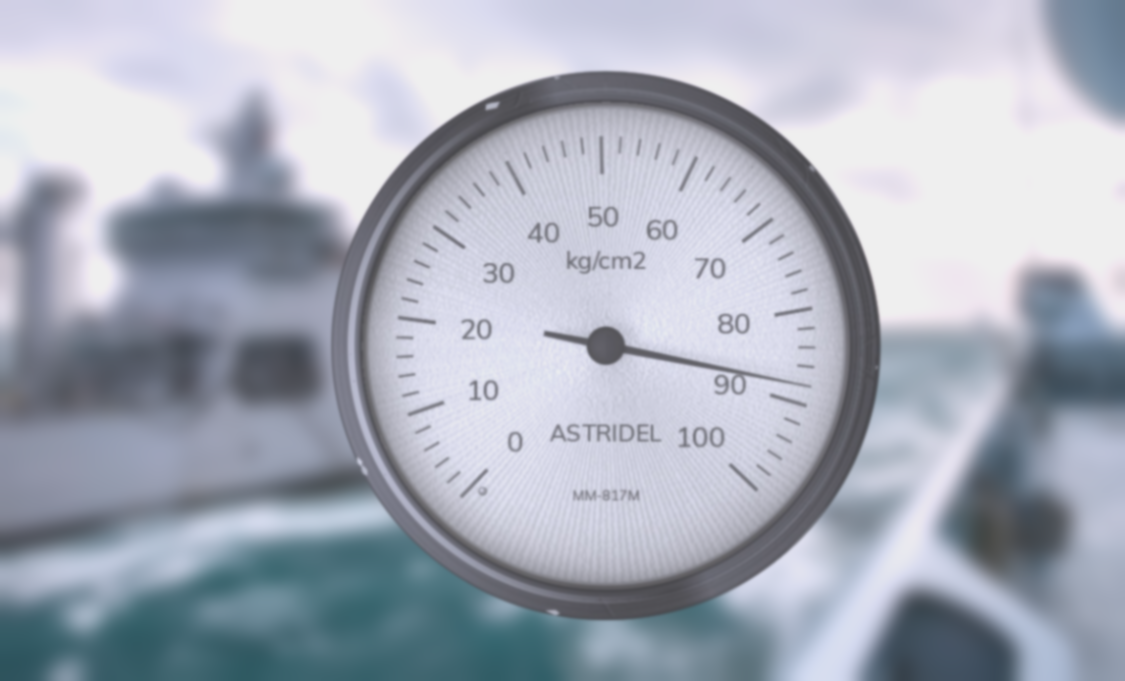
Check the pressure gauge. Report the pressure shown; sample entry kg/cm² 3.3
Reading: kg/cm² 88
